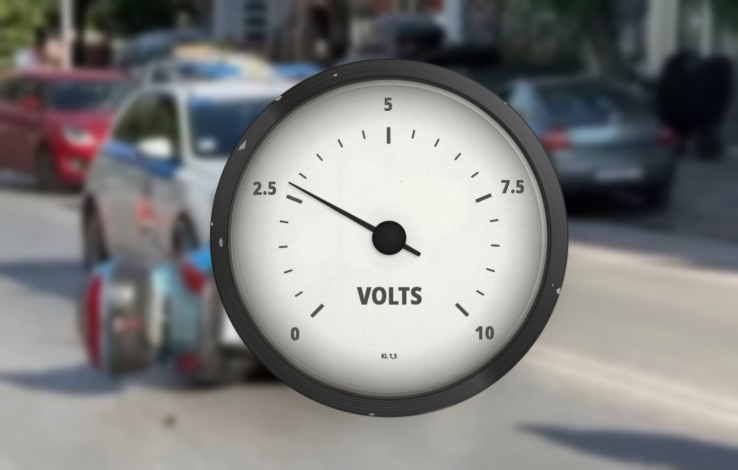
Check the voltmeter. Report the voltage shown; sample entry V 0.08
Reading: V 2.75
